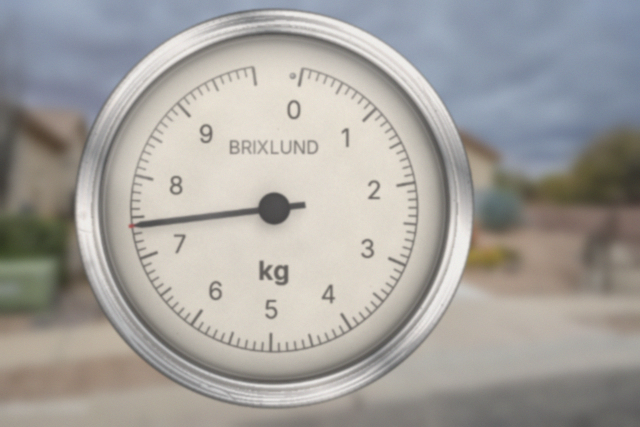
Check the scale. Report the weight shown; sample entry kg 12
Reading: kg 7.4
